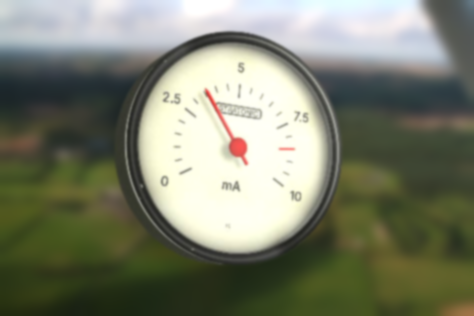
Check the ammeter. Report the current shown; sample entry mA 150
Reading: mA 3.5
